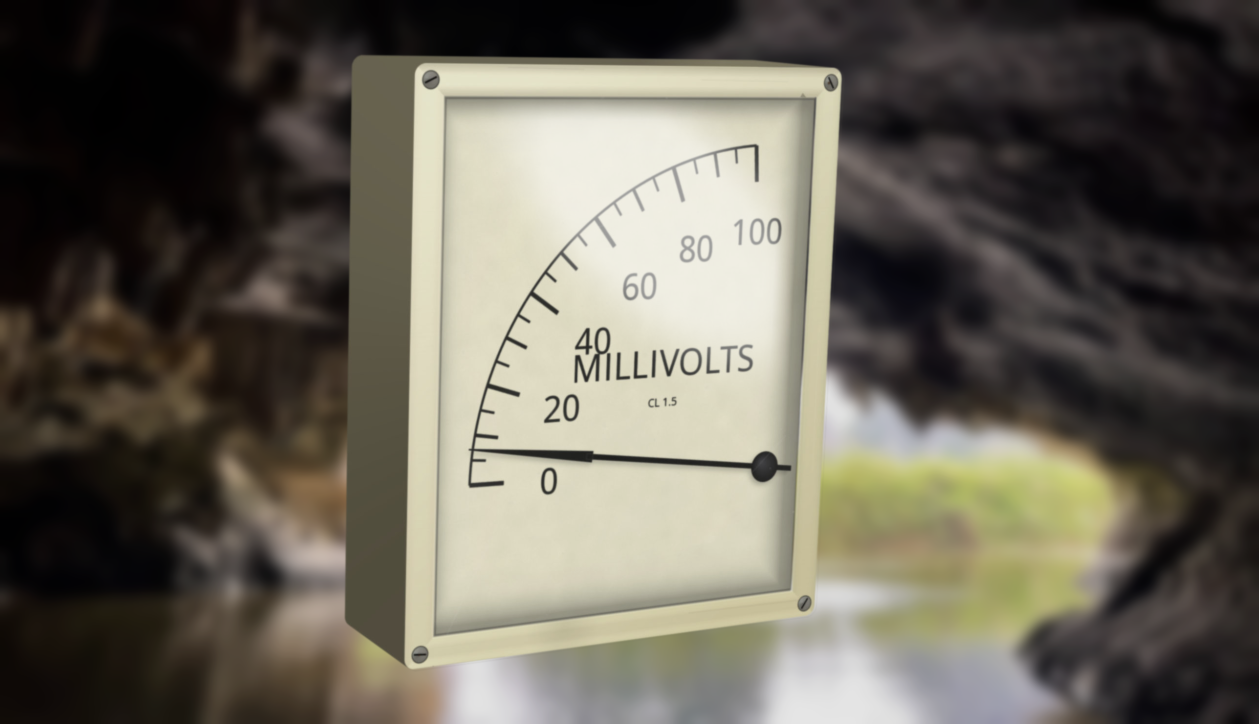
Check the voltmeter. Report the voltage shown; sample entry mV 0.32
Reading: mV 7.5
